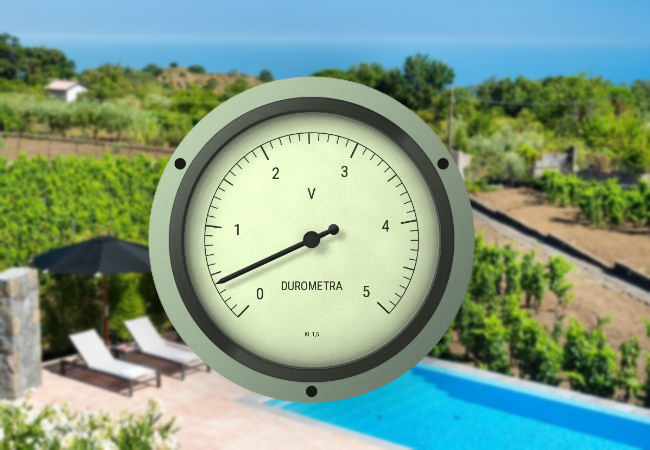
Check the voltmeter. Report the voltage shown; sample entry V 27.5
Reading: V 0.4
